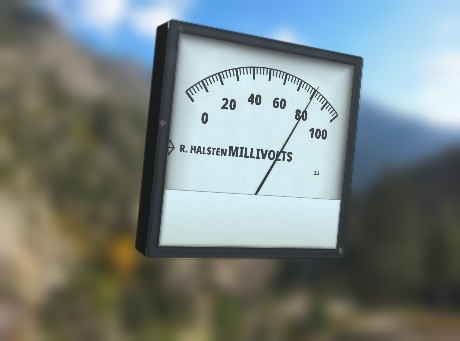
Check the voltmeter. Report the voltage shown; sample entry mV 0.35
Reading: mV 80
